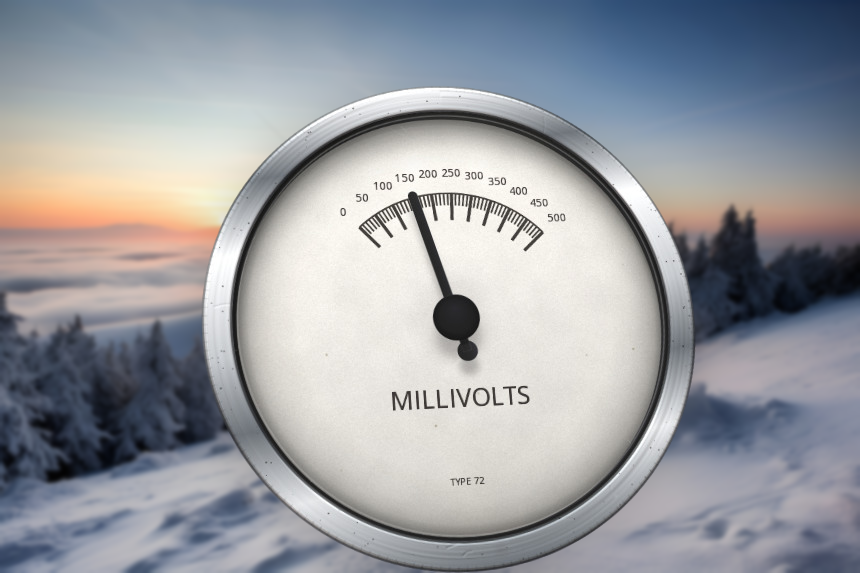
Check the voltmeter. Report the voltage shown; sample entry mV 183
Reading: mV 150
